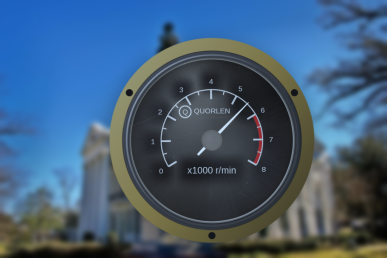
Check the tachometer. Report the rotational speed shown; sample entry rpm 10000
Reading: rpm 5500
